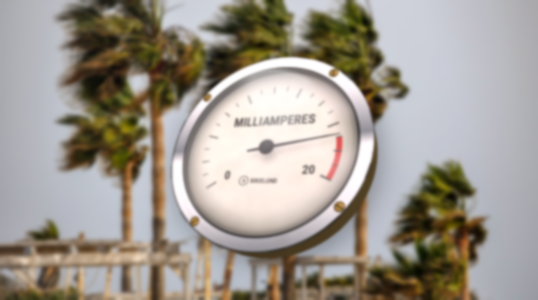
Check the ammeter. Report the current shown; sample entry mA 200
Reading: mA 17
